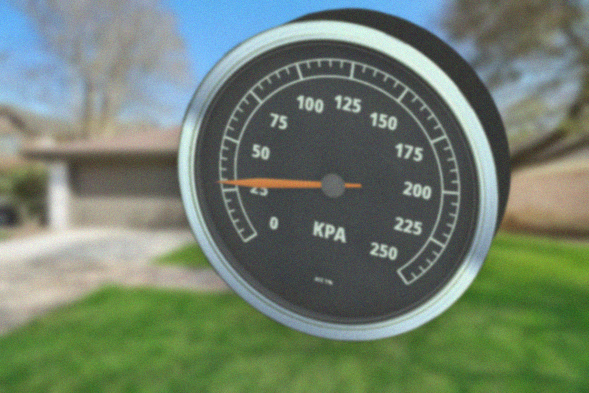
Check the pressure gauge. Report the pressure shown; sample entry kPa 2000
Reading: kPa 30
